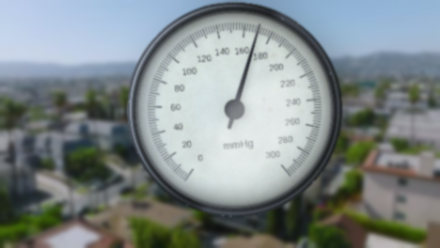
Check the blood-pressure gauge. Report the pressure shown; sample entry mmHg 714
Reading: mmHg 170
